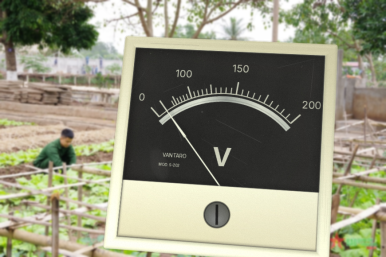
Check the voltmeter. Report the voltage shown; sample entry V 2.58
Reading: V 50
